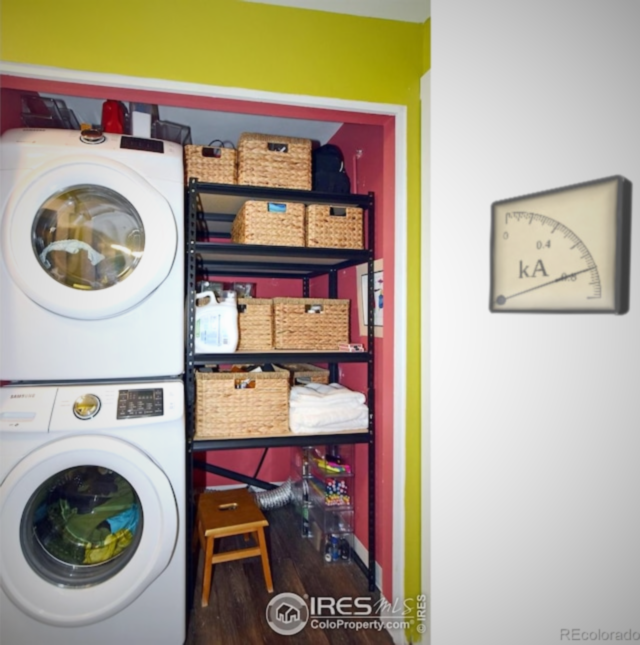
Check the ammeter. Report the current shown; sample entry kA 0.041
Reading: kA 0.8
